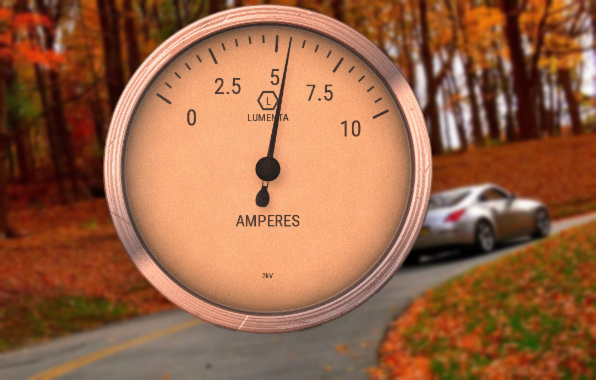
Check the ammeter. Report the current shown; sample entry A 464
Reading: A 5.5
